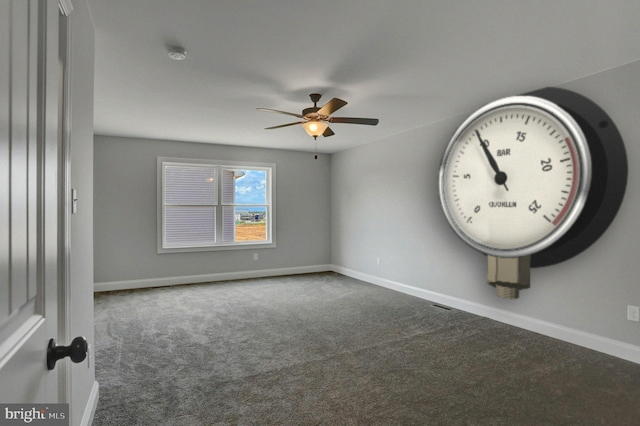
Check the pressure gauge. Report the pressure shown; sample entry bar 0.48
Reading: bar 10
